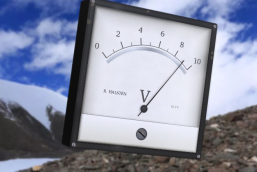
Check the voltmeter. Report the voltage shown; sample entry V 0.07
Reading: V 9
